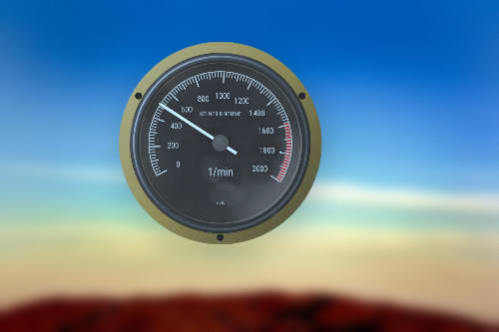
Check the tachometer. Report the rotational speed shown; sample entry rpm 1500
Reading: rpm 500
